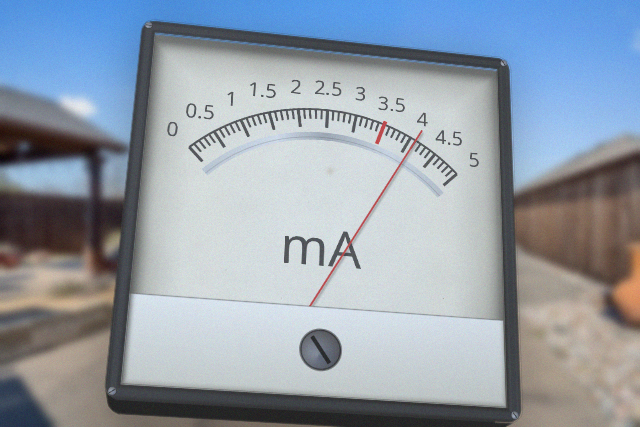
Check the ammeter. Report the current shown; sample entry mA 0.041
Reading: mA 4.1
